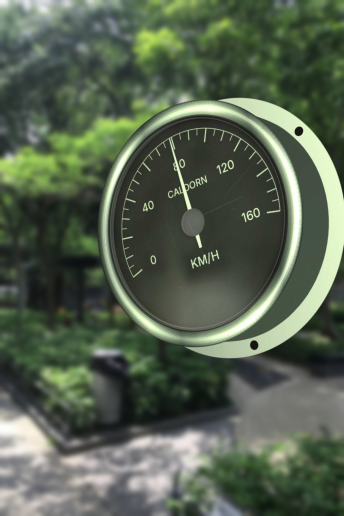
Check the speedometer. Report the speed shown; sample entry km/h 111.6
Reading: km/h 80
